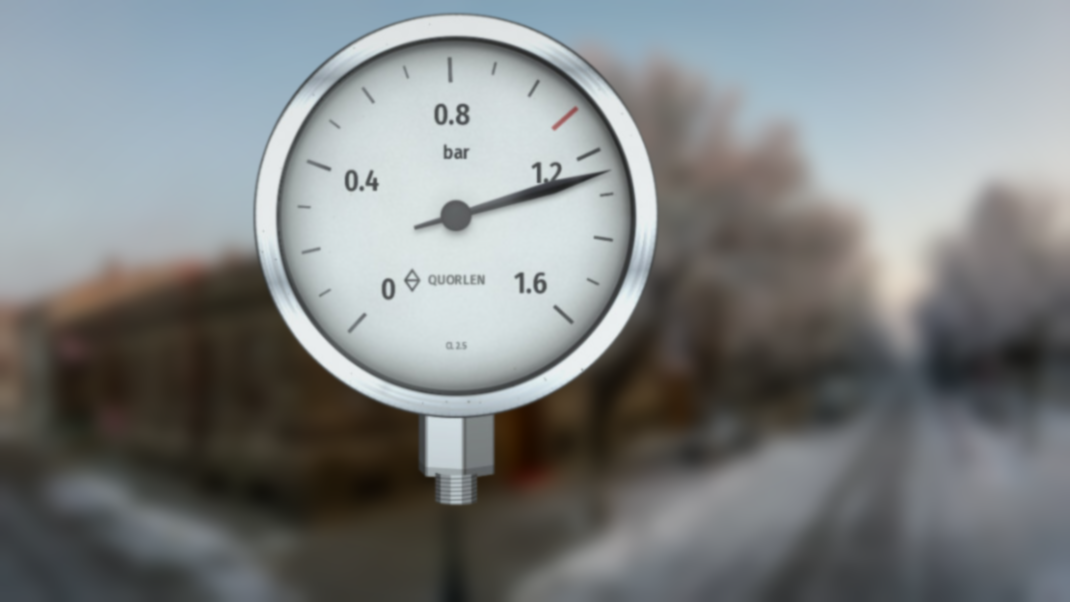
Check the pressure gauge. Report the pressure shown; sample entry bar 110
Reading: bar 1.25
